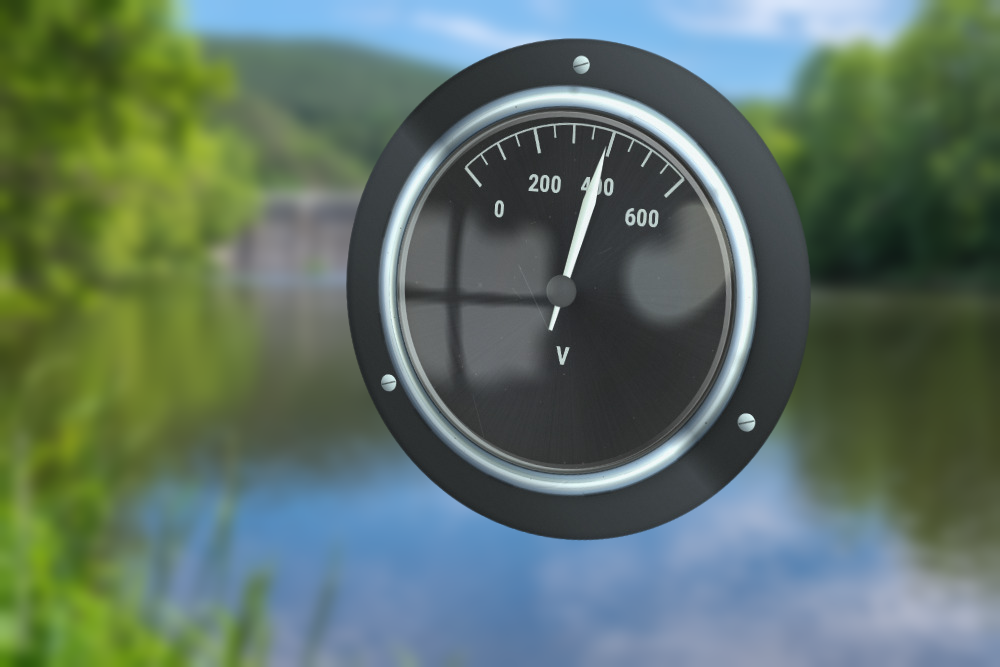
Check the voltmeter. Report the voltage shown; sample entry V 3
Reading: V 400
